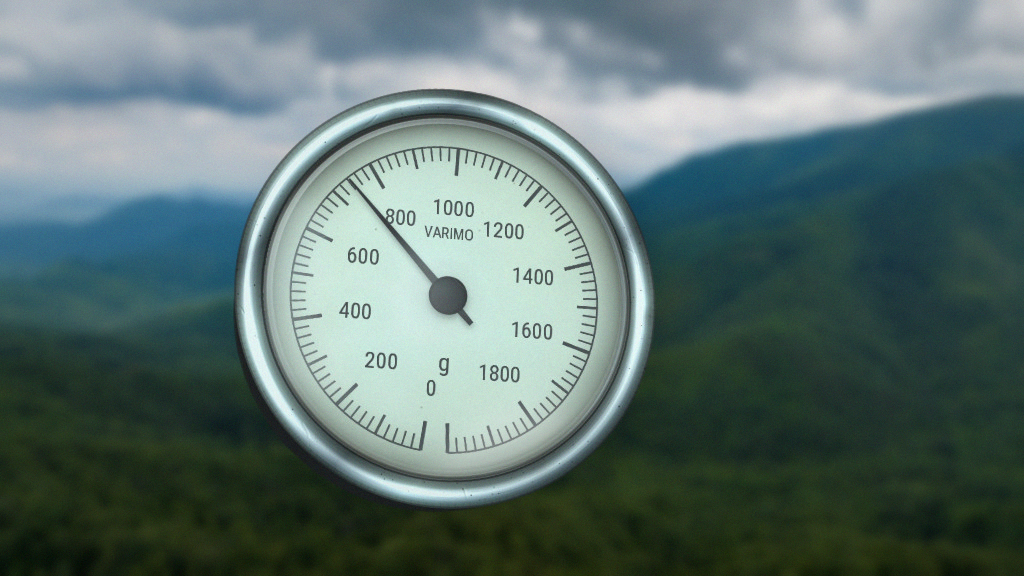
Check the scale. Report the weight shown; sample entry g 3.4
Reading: g 740
